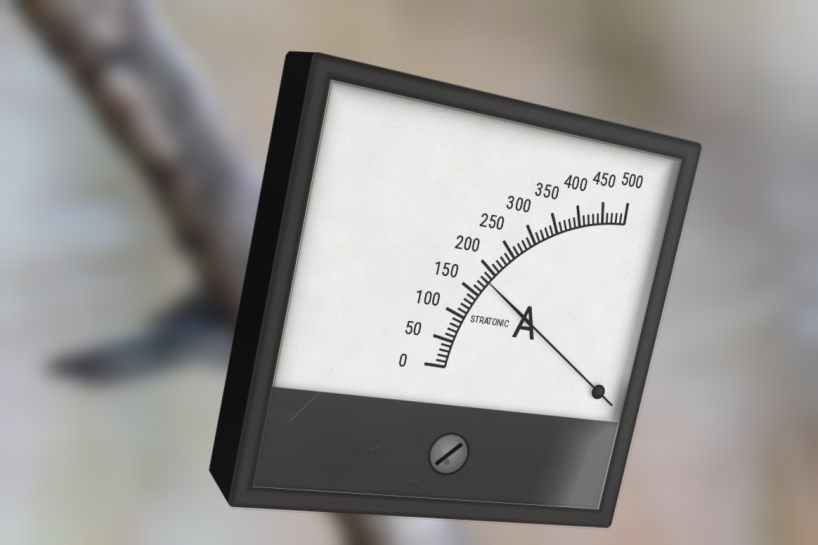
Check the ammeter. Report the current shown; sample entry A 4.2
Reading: A 180
